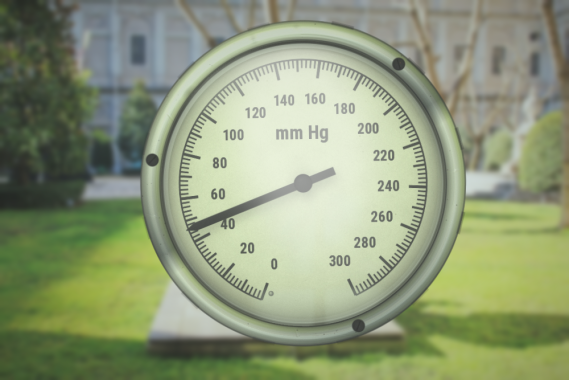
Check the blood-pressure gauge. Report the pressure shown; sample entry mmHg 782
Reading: mmHg 46
